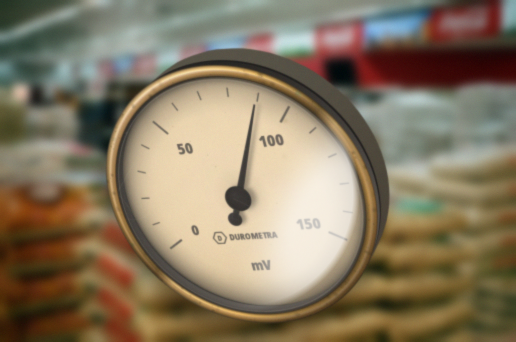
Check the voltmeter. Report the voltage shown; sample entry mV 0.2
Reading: mV 90
